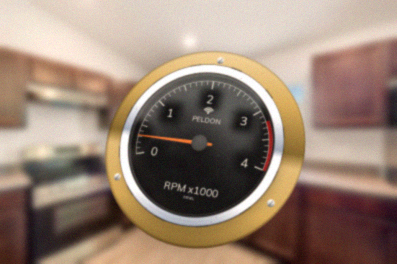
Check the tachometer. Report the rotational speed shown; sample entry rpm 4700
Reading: rpm 300
